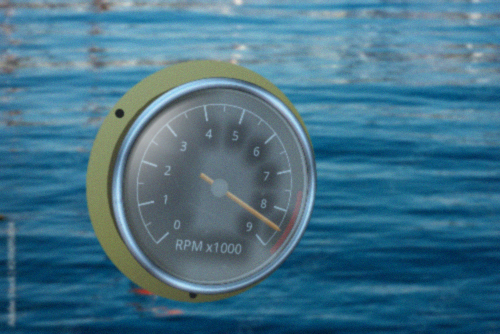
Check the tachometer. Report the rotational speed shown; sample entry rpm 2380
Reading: rpm 8500
